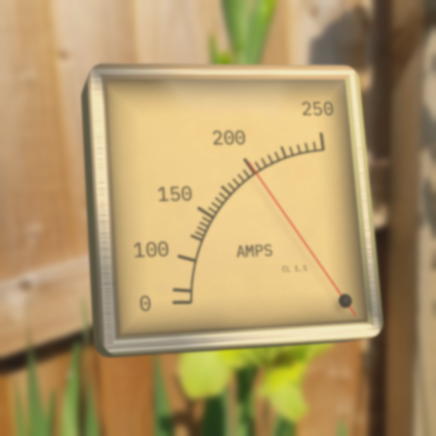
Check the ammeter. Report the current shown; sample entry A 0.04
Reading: A 200
